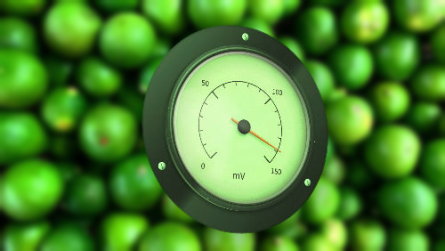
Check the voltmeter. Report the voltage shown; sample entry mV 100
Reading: mV 140
